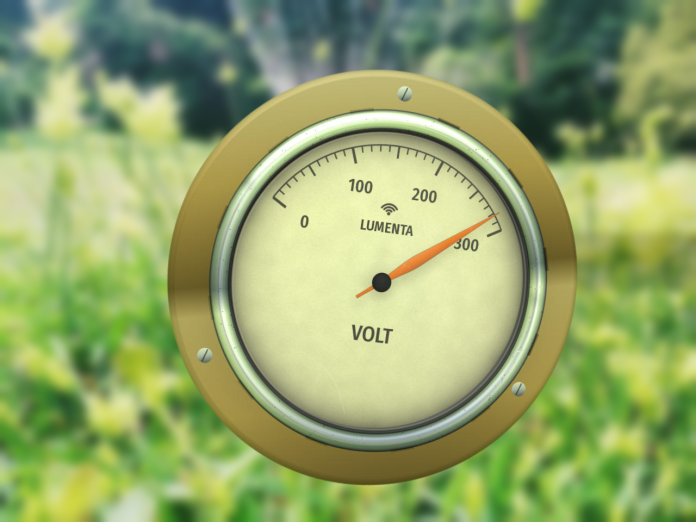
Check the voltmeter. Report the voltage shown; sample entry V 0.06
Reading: V 280
